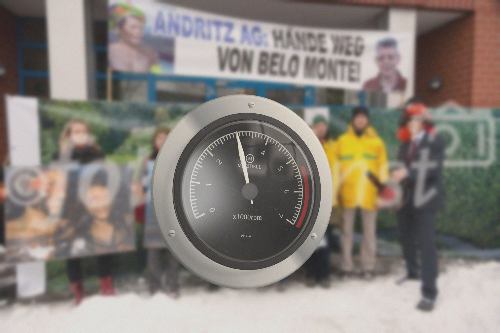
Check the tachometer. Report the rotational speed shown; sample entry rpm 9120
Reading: rpm 3000
